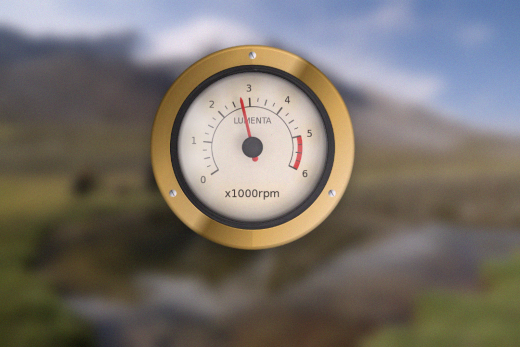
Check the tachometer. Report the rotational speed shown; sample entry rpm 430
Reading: rpm 2750
